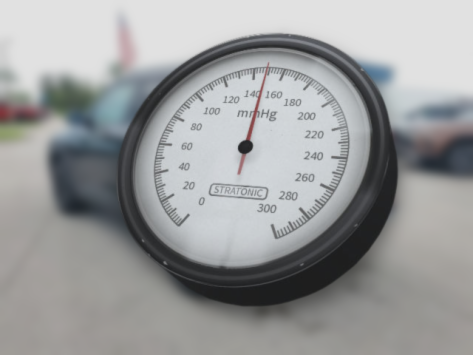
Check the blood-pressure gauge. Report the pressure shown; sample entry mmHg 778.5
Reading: mmHg 150
